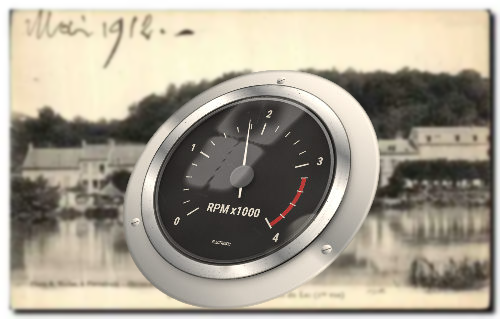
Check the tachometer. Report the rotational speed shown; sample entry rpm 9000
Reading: rpm 1800
